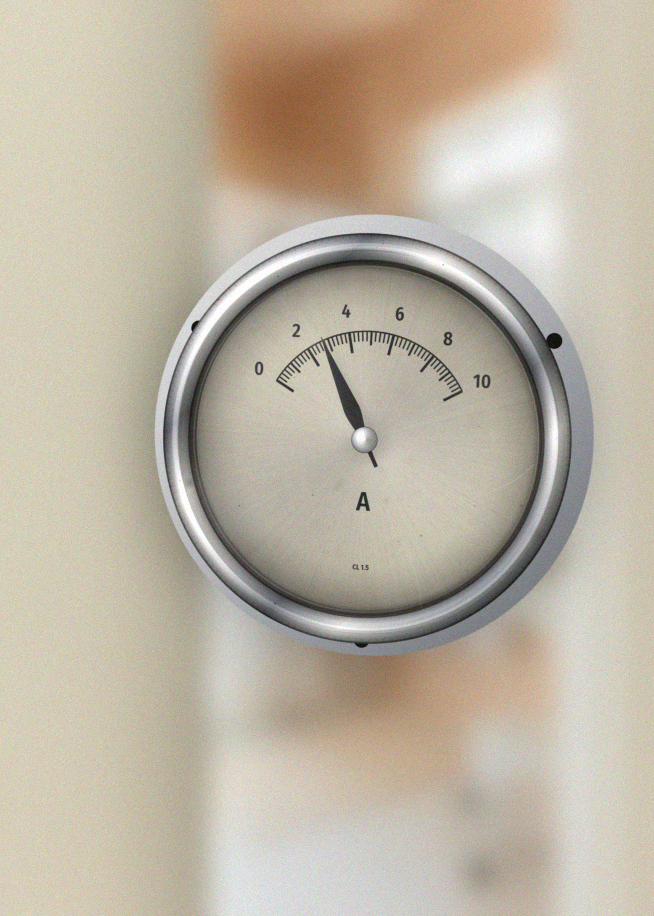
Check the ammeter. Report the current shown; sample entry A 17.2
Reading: A 2.8
